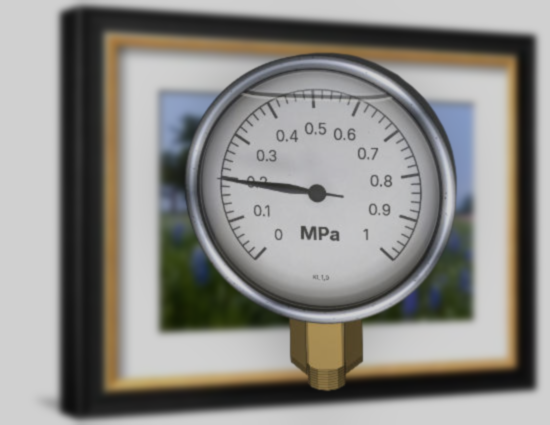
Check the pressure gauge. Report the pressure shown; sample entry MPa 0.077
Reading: MPa 0.2
